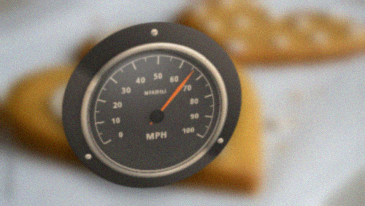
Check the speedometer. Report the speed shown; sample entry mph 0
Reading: mph 65
